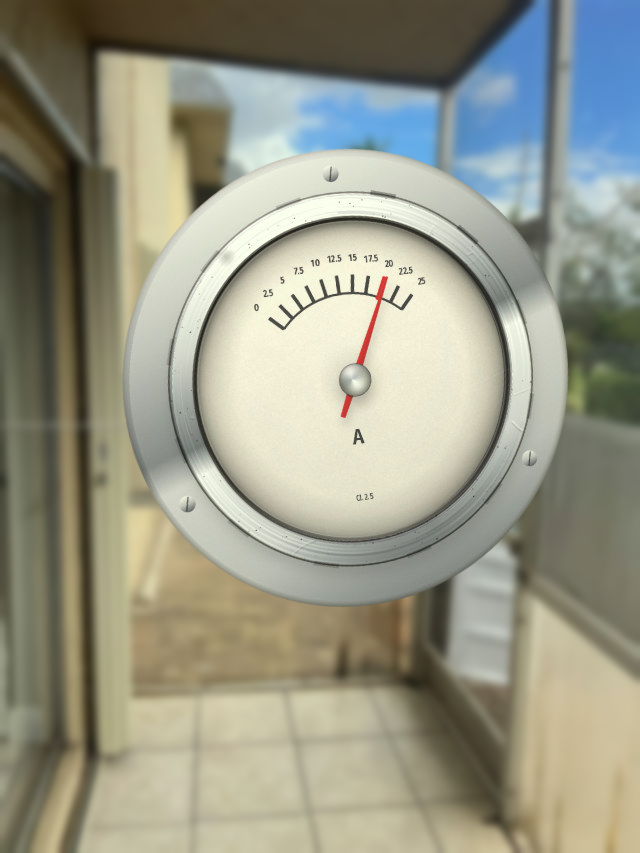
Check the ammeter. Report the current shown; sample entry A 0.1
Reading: A 20
